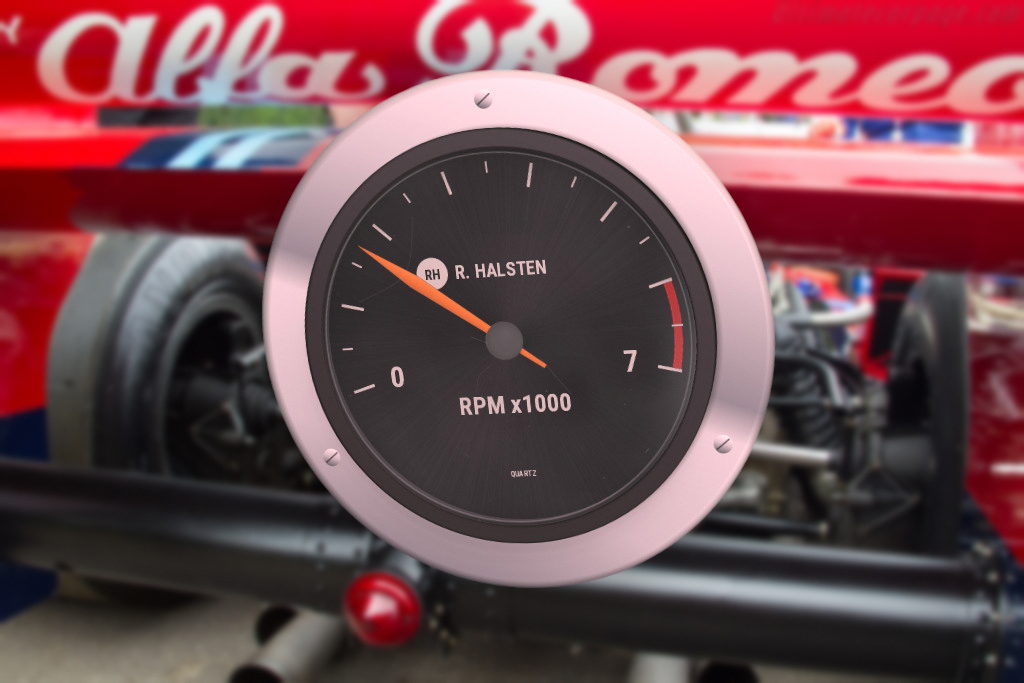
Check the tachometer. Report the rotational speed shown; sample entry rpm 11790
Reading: rpm 1750
